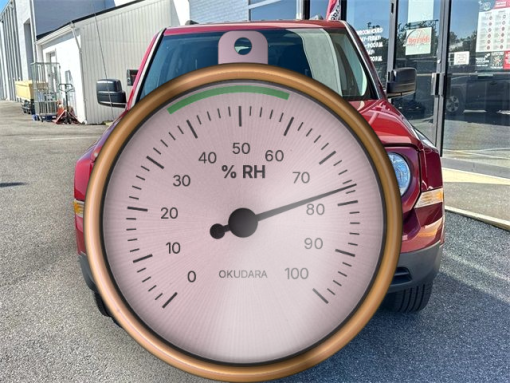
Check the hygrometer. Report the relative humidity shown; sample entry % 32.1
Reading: % 77
